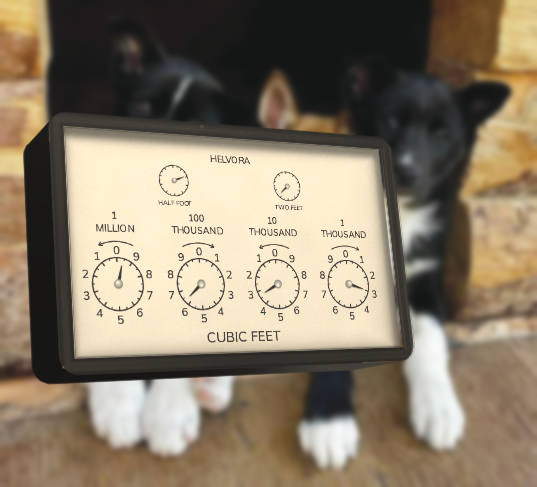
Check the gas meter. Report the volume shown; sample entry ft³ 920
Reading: ft³ 963300
